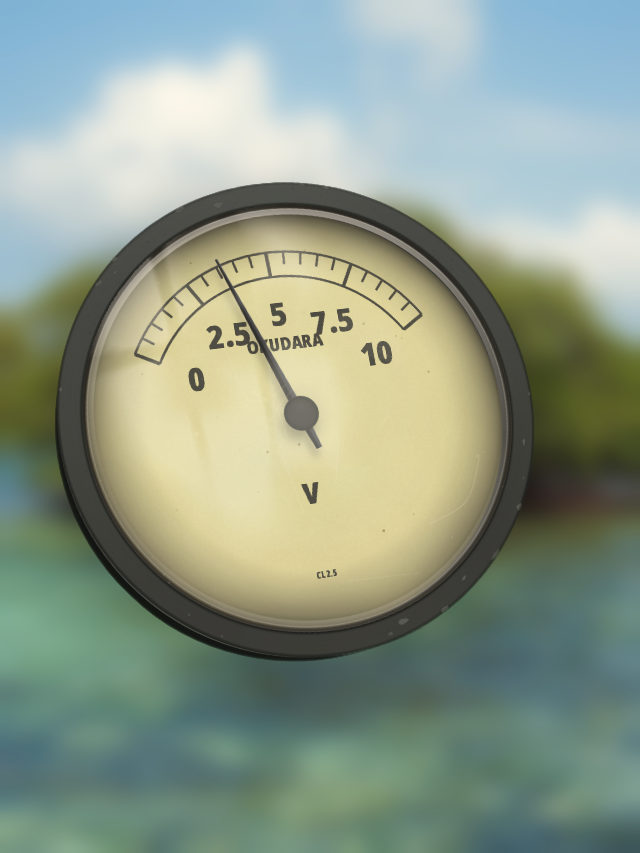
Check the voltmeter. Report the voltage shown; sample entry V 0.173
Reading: V 3.5
